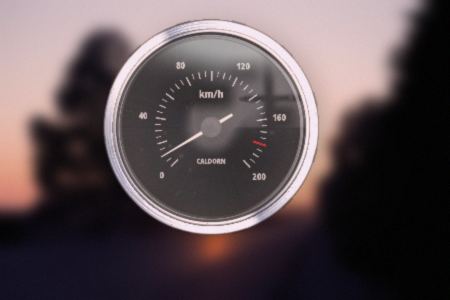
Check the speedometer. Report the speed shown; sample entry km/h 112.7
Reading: km/h 10
